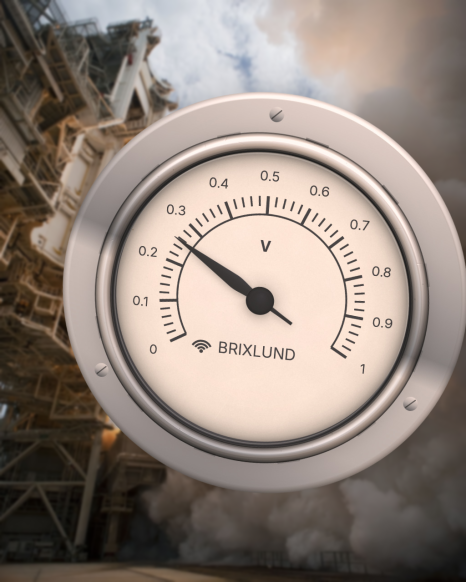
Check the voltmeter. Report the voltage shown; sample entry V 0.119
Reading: V 0.26
